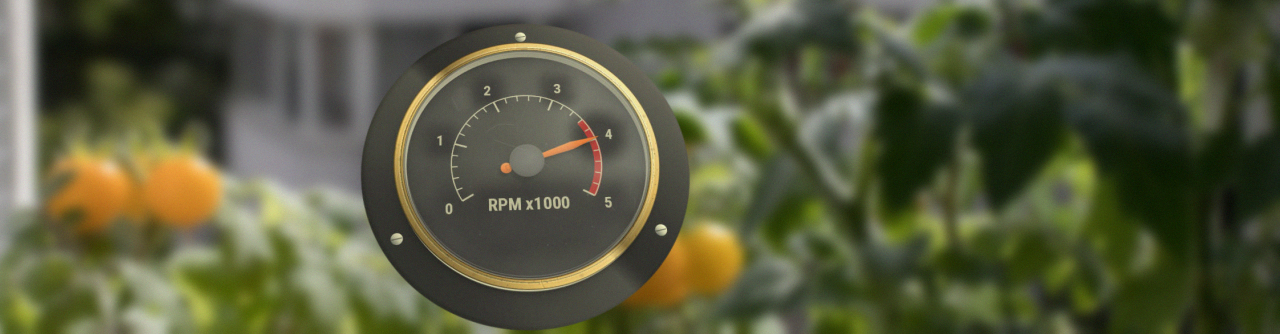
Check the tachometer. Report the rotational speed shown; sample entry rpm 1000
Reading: rpm 4000
